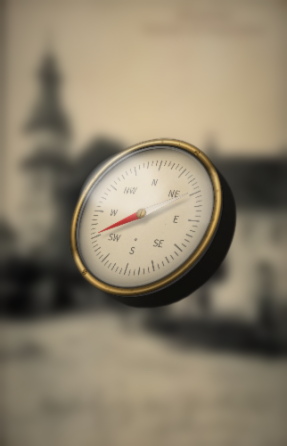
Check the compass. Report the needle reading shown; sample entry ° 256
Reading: ° 240
